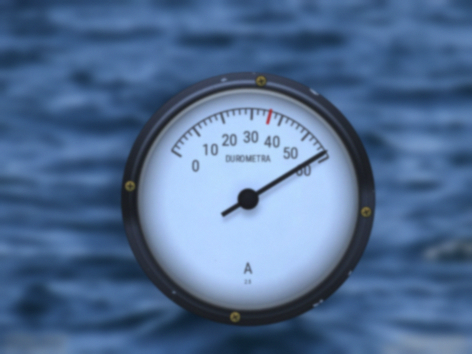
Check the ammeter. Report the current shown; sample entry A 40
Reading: A 58
